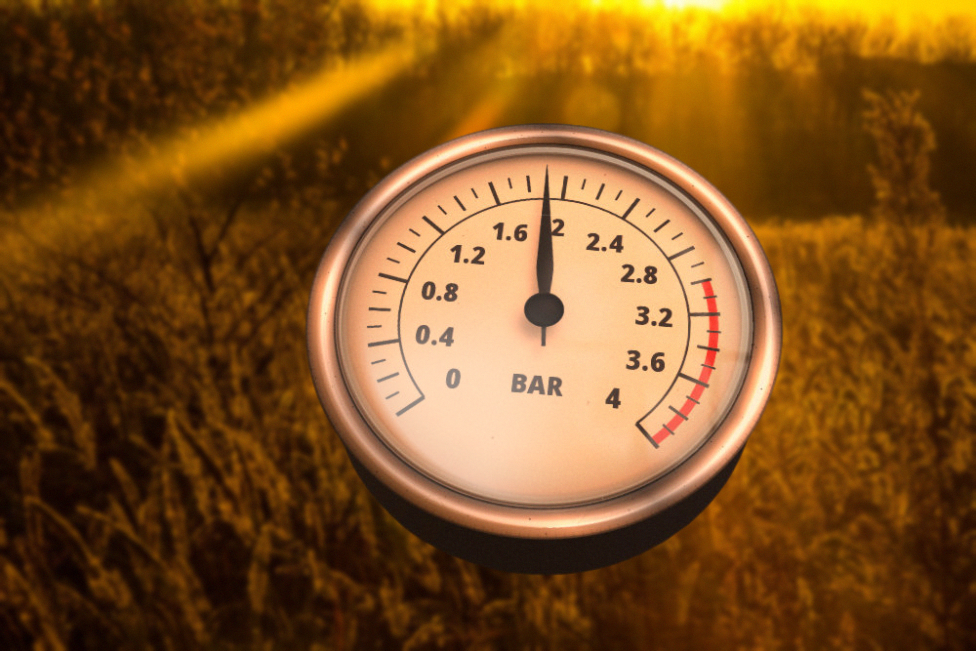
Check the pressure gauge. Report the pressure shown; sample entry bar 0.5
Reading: bar 1.9
